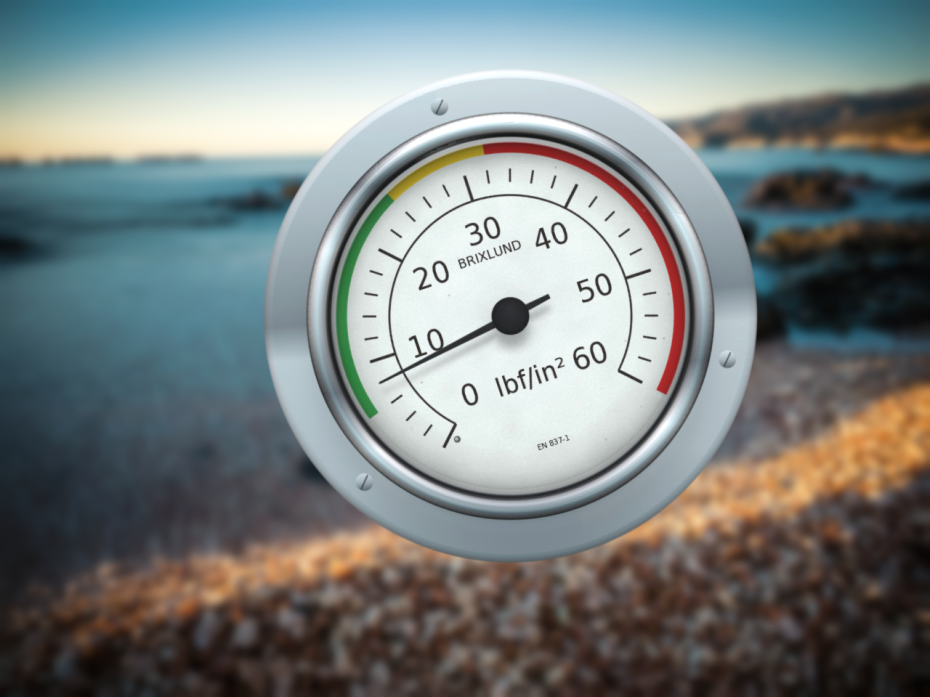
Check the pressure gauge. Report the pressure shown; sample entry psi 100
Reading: psi 8
